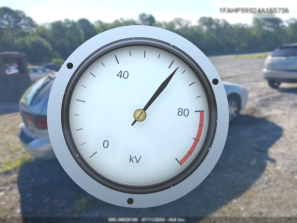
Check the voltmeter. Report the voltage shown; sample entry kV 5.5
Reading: kV 62.5
